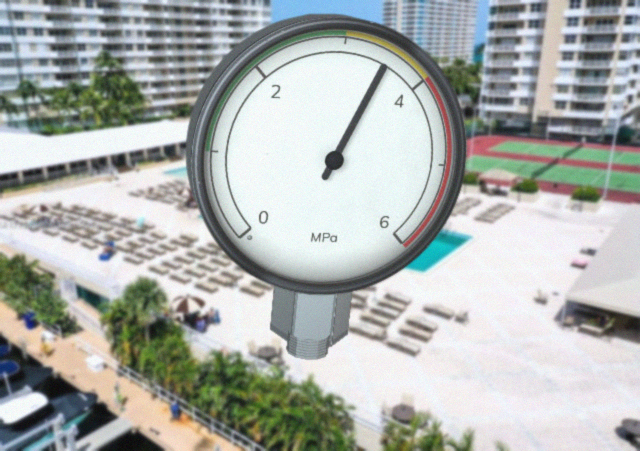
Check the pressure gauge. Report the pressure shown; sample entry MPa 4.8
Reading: MPa 3.5
